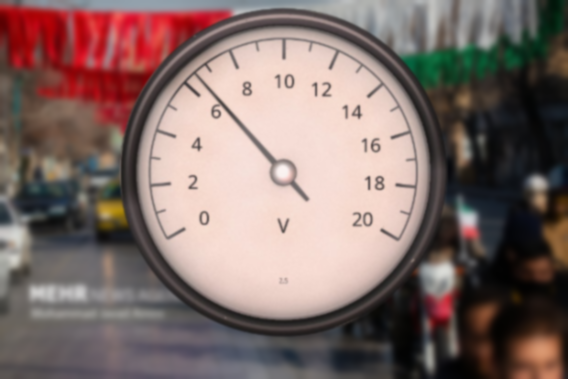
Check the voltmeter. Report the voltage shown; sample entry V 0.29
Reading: V 6.5
